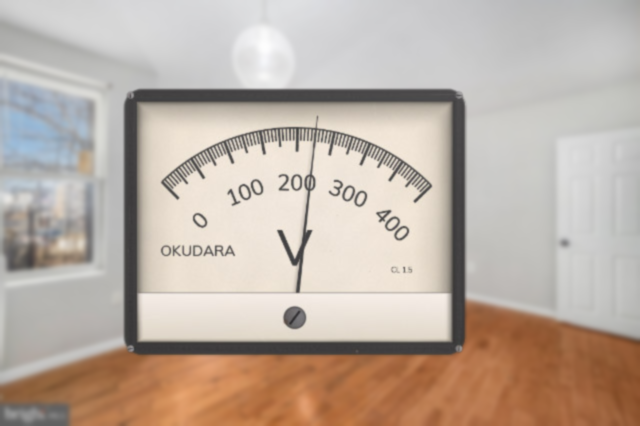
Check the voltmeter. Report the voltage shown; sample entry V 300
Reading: V 225
